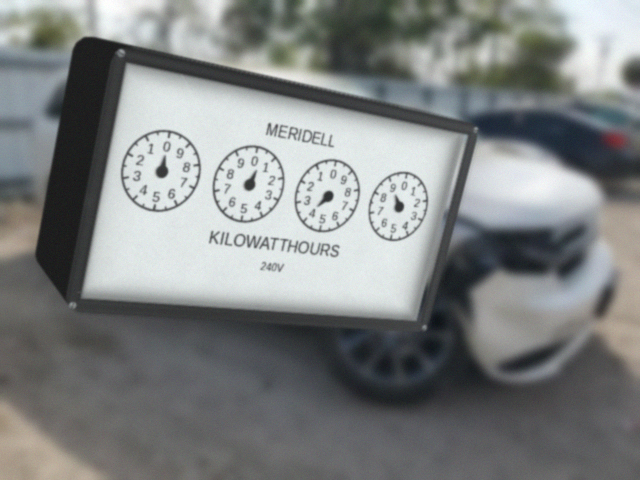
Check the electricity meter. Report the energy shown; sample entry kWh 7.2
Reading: kWh 39
